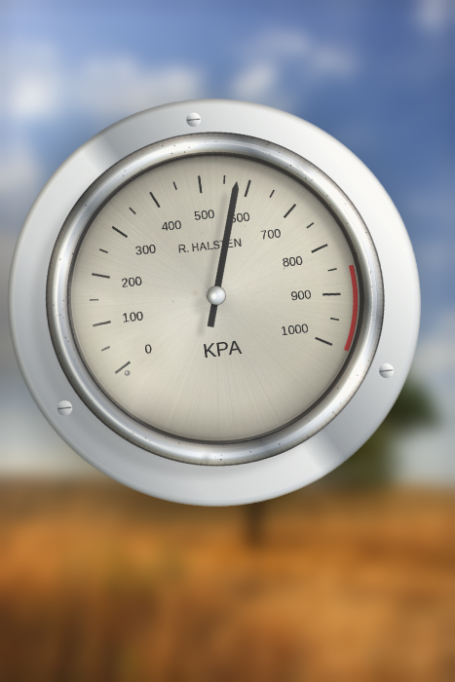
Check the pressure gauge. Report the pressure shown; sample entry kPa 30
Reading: kPa 575
